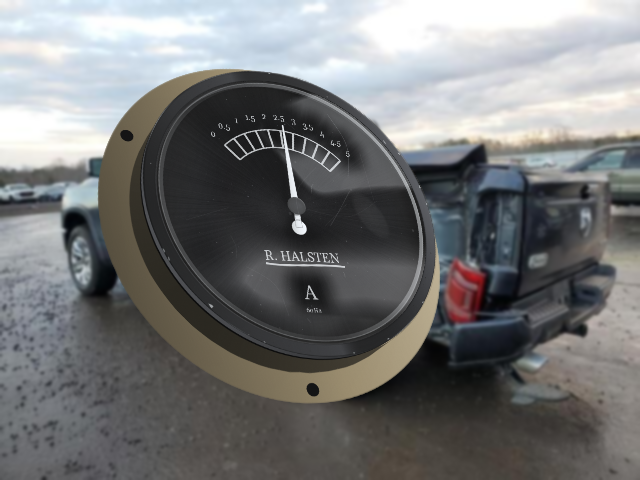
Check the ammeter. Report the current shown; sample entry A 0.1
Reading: A 2.5
